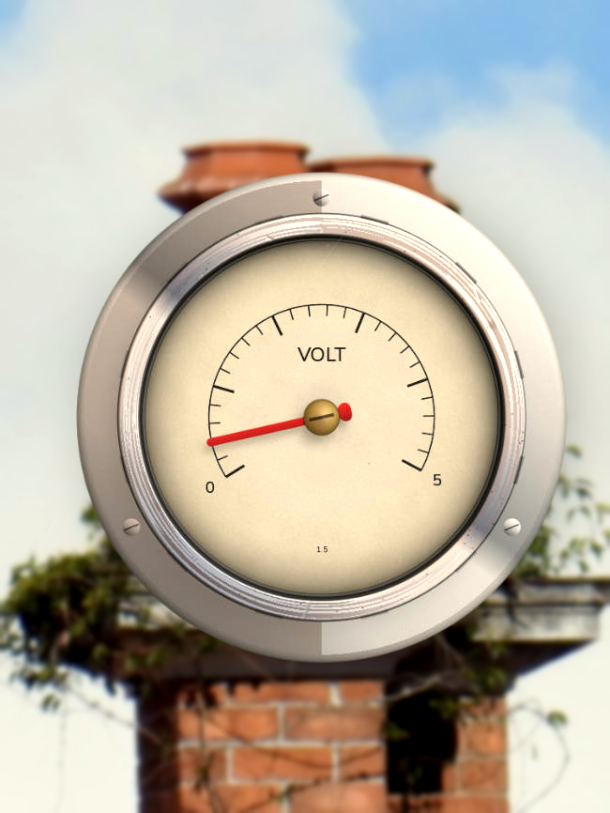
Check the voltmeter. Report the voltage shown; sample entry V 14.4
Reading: V 0.4
